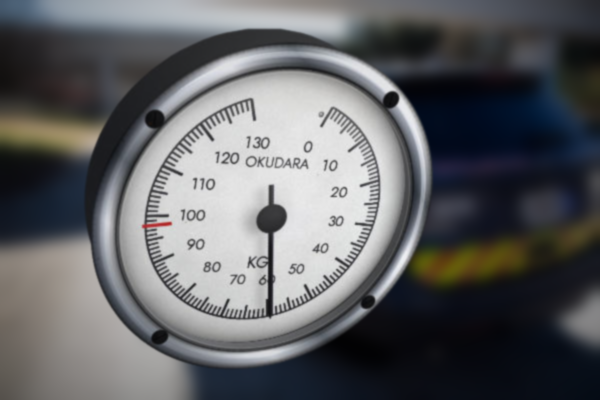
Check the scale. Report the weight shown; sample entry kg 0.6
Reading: kg 60
